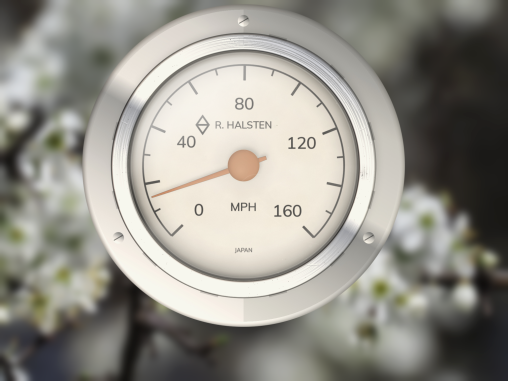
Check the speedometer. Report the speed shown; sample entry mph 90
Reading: mph 15
